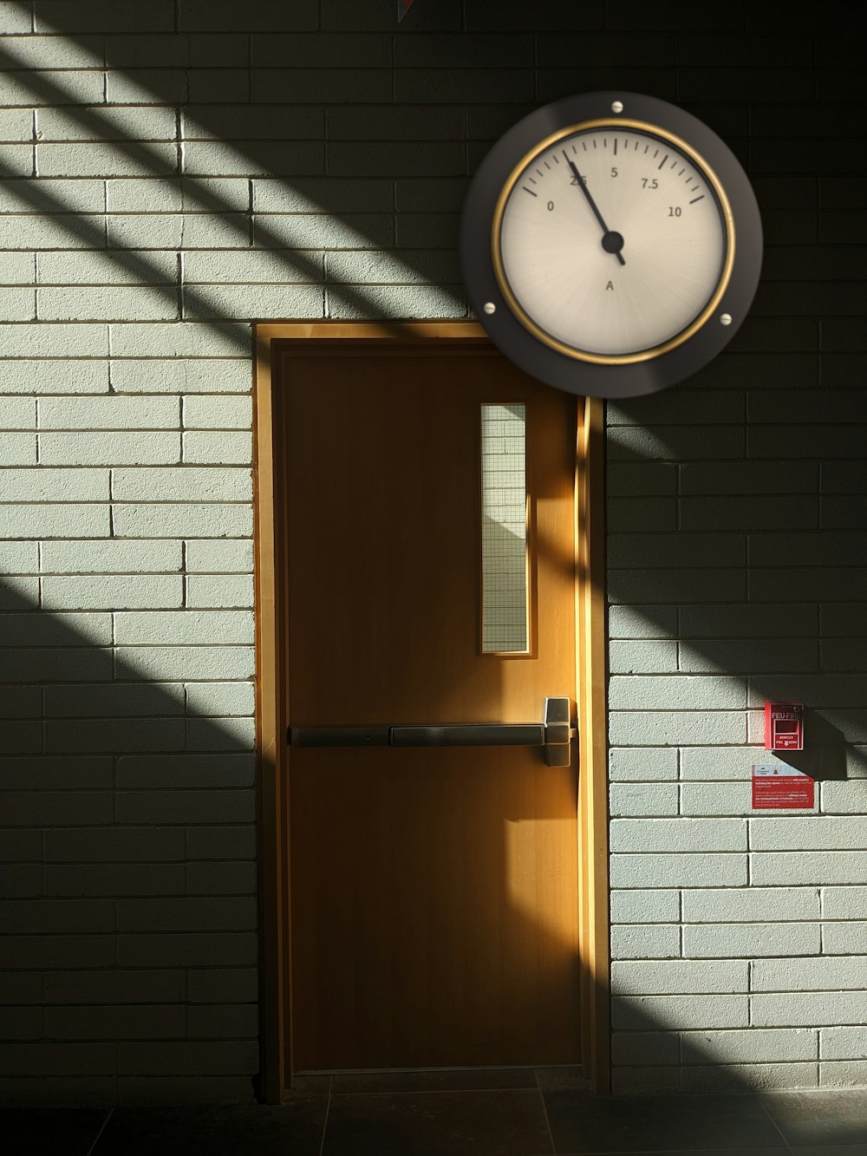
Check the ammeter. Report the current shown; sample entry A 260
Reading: A 2.5
